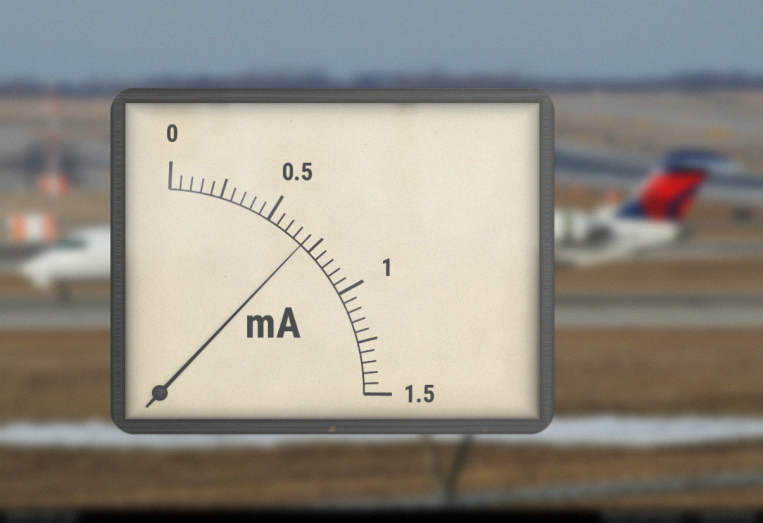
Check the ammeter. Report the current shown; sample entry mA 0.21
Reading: mA 0.7
